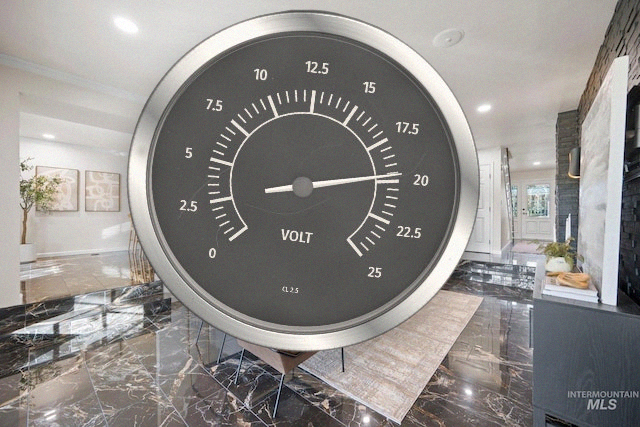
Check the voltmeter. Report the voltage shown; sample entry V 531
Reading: V 19.5
